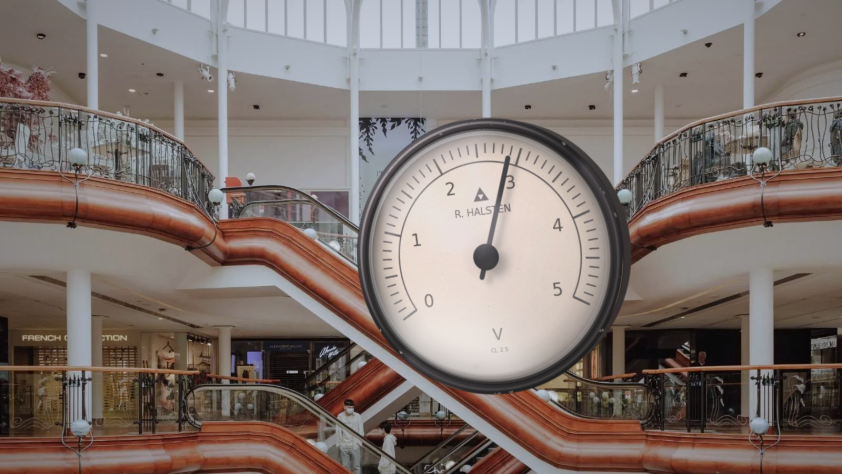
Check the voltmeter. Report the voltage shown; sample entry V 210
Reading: V 2.9
